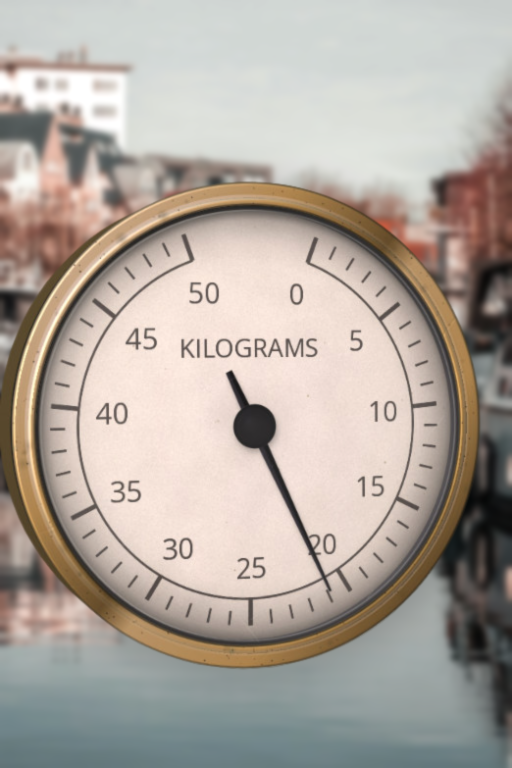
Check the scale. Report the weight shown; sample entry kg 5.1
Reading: kg 21
